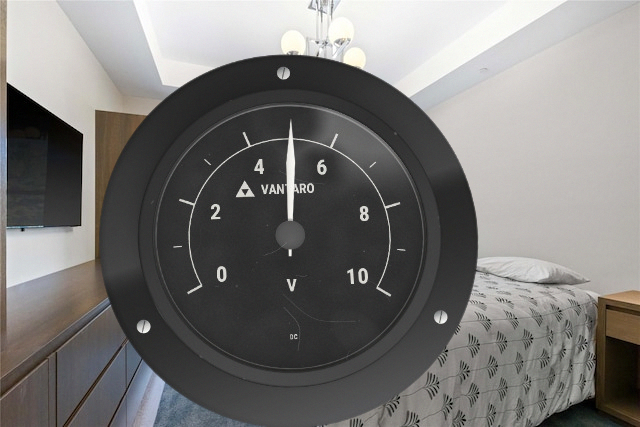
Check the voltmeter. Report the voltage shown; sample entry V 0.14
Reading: V 5
